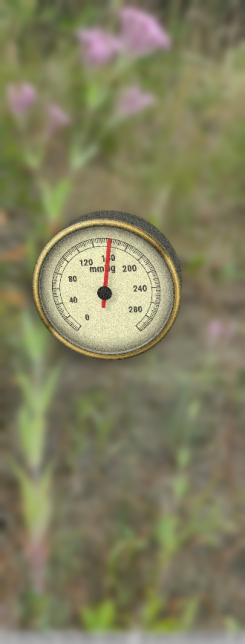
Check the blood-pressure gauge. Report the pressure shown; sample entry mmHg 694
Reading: mmHg 160
